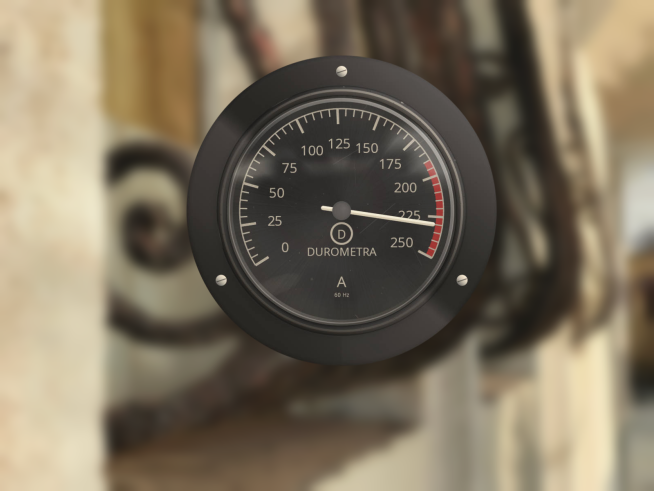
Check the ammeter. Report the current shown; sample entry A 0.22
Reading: A 230
